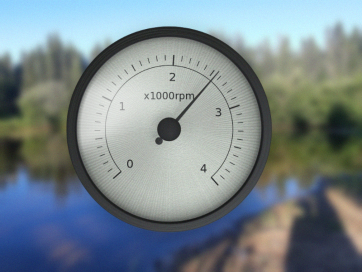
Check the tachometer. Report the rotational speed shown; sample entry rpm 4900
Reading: rpm 2550
